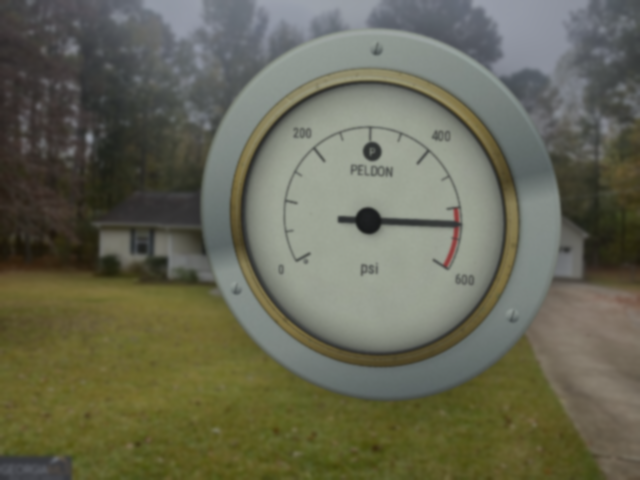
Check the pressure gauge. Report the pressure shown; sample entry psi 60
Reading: psi 525
